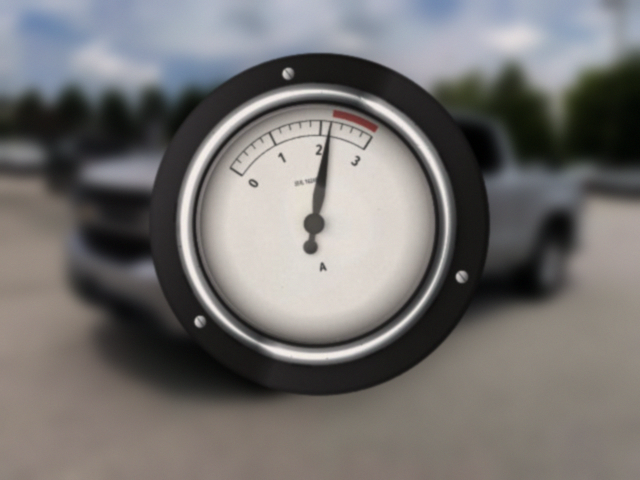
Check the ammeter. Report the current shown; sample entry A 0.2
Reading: A 2.2
